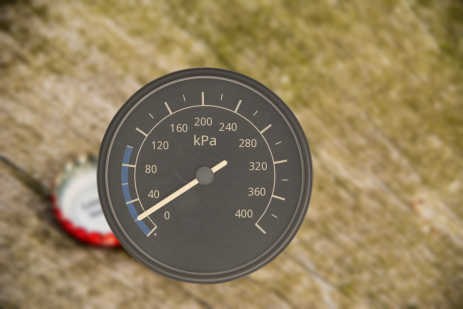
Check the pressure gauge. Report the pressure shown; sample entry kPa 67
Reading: kPa 20
